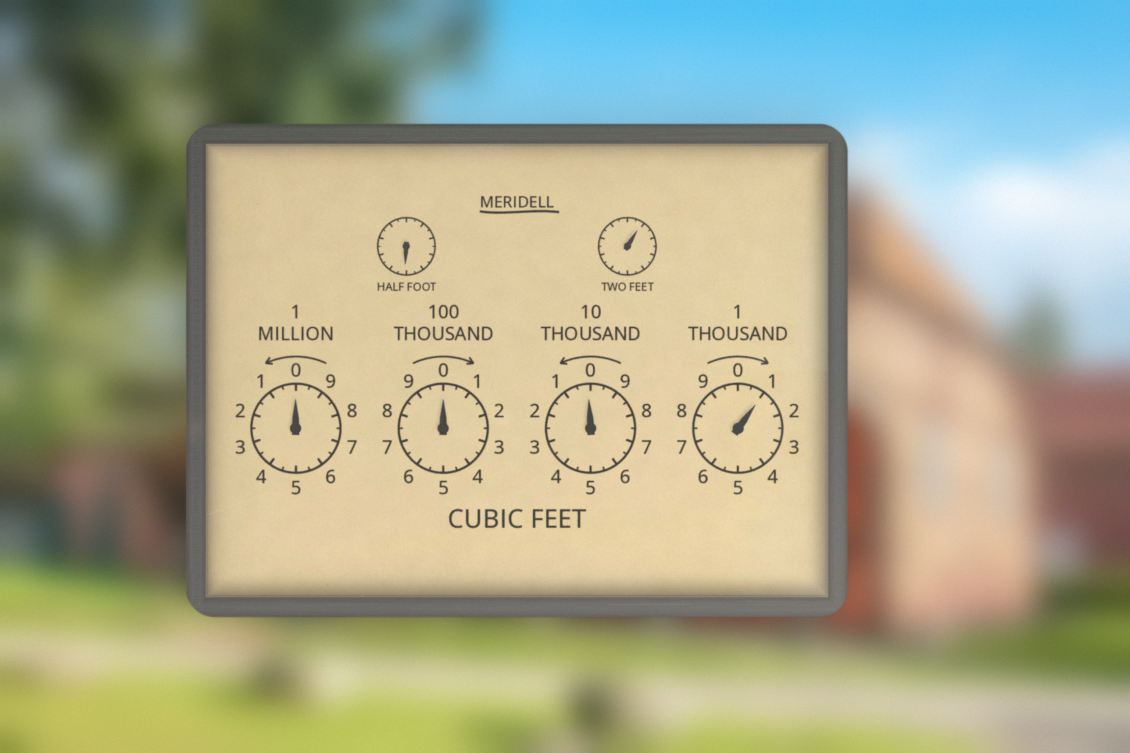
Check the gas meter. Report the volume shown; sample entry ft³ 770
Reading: ft³ 100
